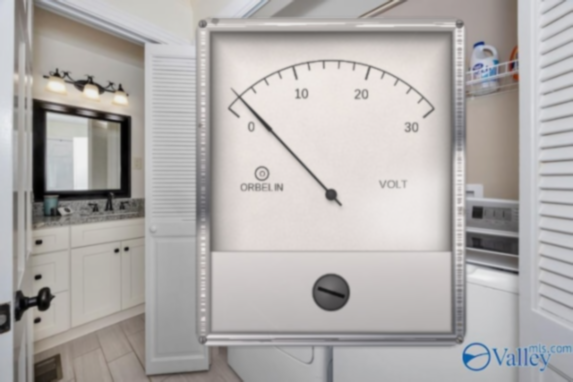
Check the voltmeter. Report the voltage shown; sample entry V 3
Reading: V 2
